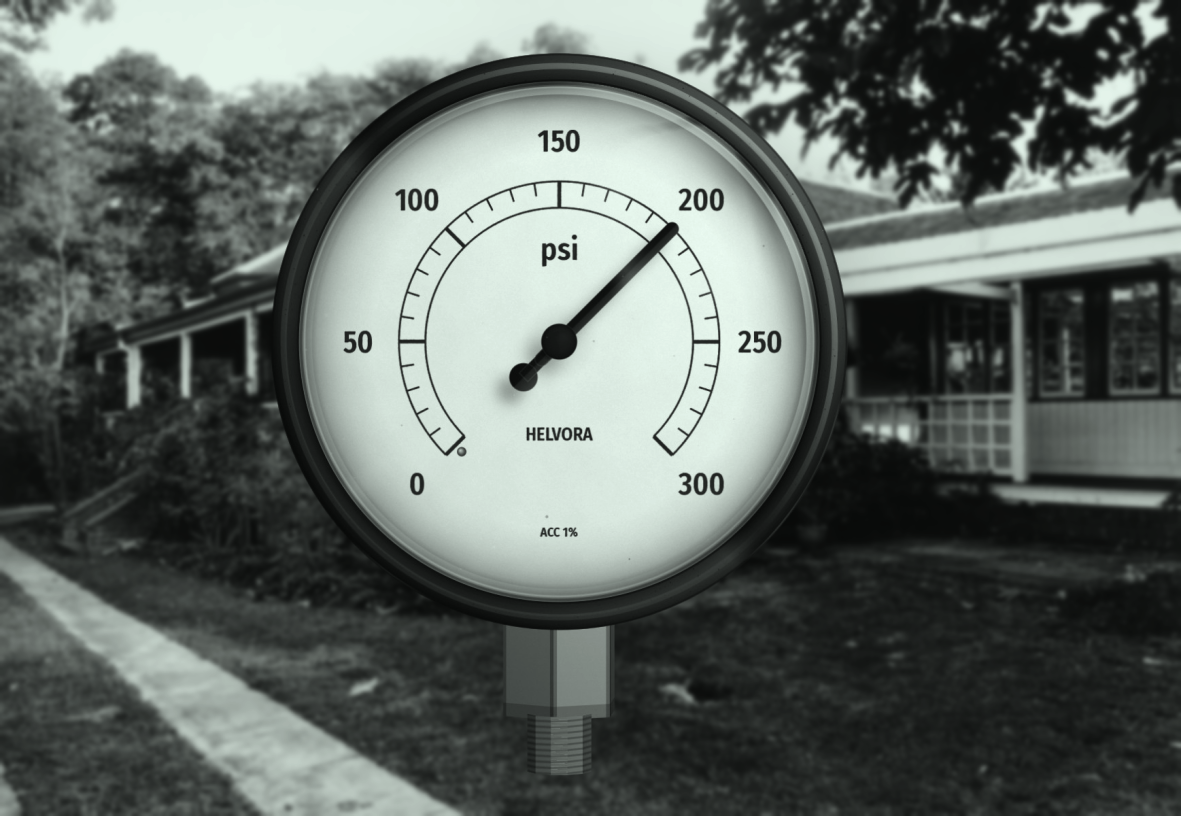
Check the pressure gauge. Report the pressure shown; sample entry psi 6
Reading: psi 200
